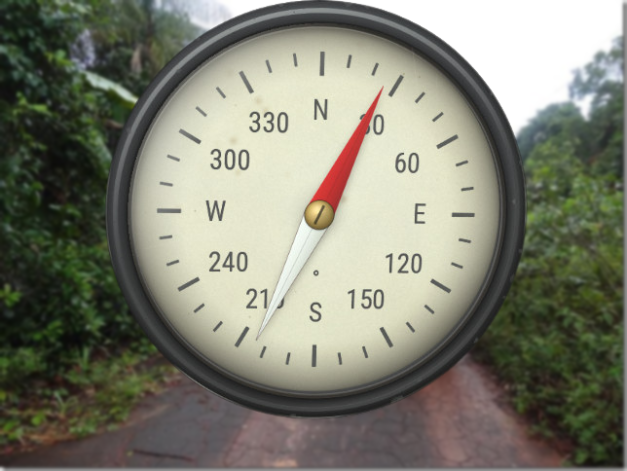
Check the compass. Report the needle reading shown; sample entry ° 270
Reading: ° 25
